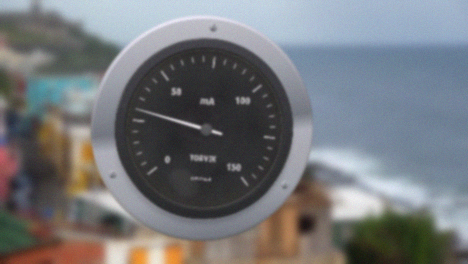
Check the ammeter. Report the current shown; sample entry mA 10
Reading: mA 30
